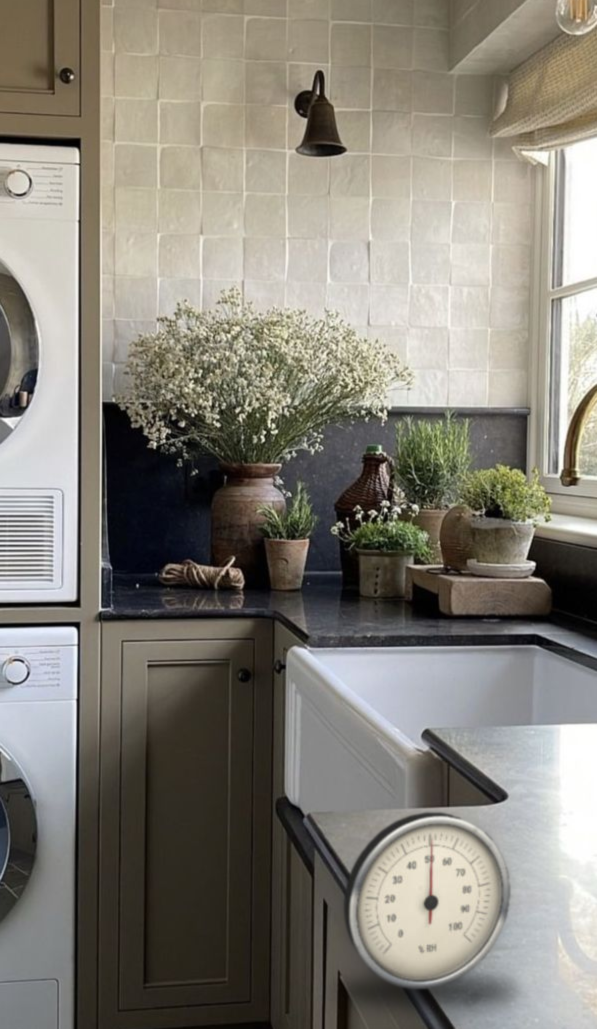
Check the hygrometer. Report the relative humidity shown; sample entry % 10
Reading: % 50
